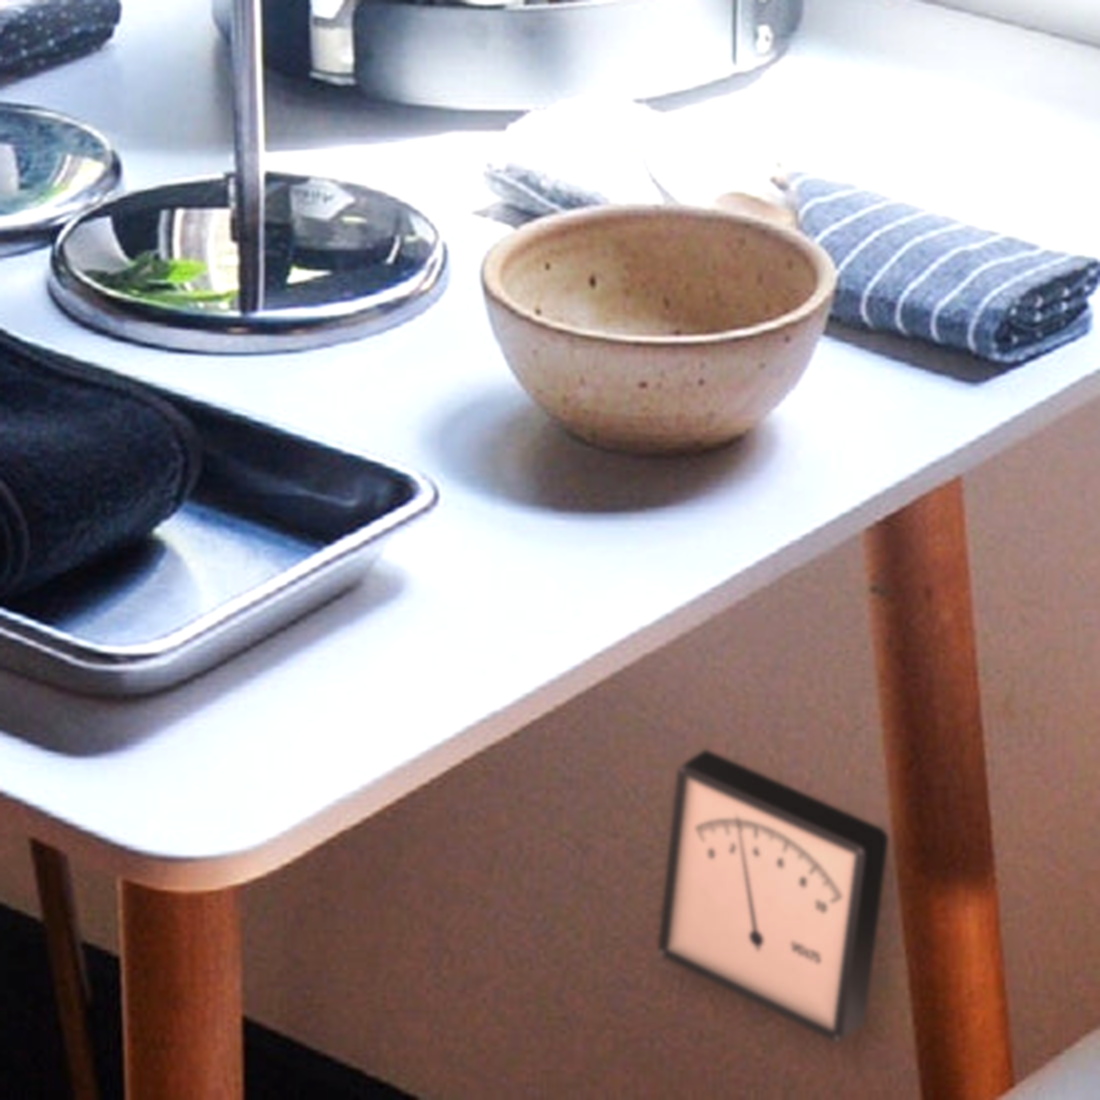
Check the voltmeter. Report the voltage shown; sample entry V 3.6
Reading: V 3
